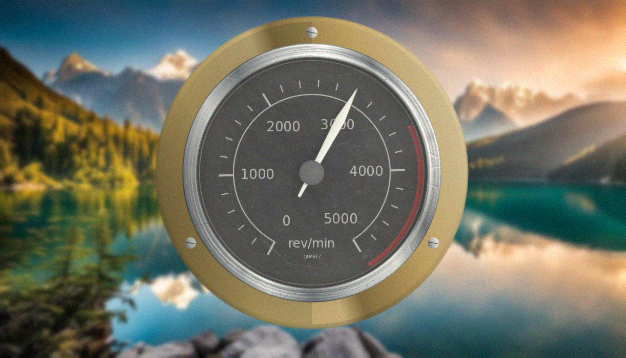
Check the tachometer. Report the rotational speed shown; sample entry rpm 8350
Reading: rpm 3000
